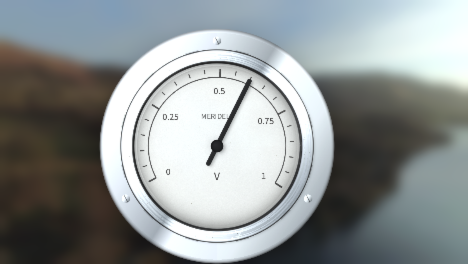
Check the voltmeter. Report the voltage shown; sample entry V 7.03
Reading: V 0.6
